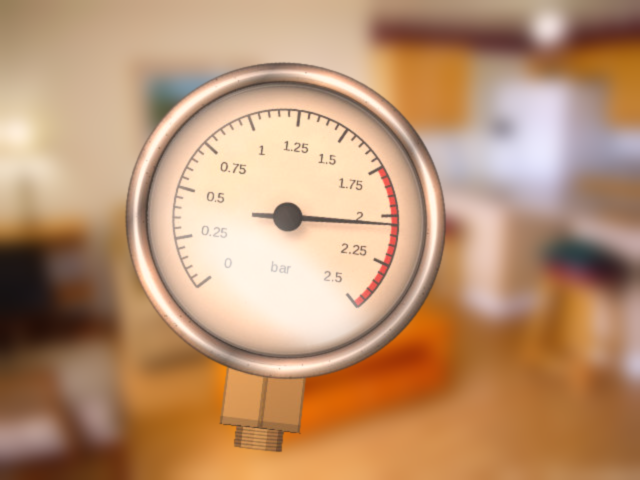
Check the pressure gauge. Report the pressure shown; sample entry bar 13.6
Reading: bar 2.05
